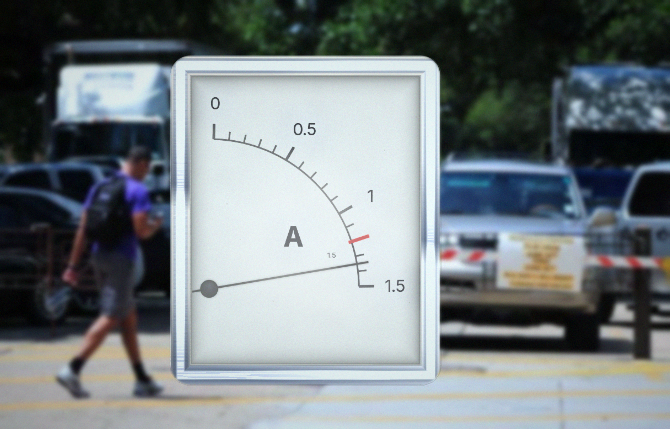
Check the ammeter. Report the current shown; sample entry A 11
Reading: A 1.35
